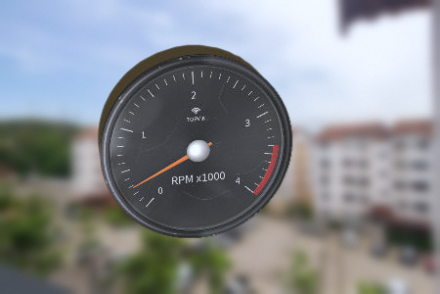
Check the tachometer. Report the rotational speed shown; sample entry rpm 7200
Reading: rpm 300
